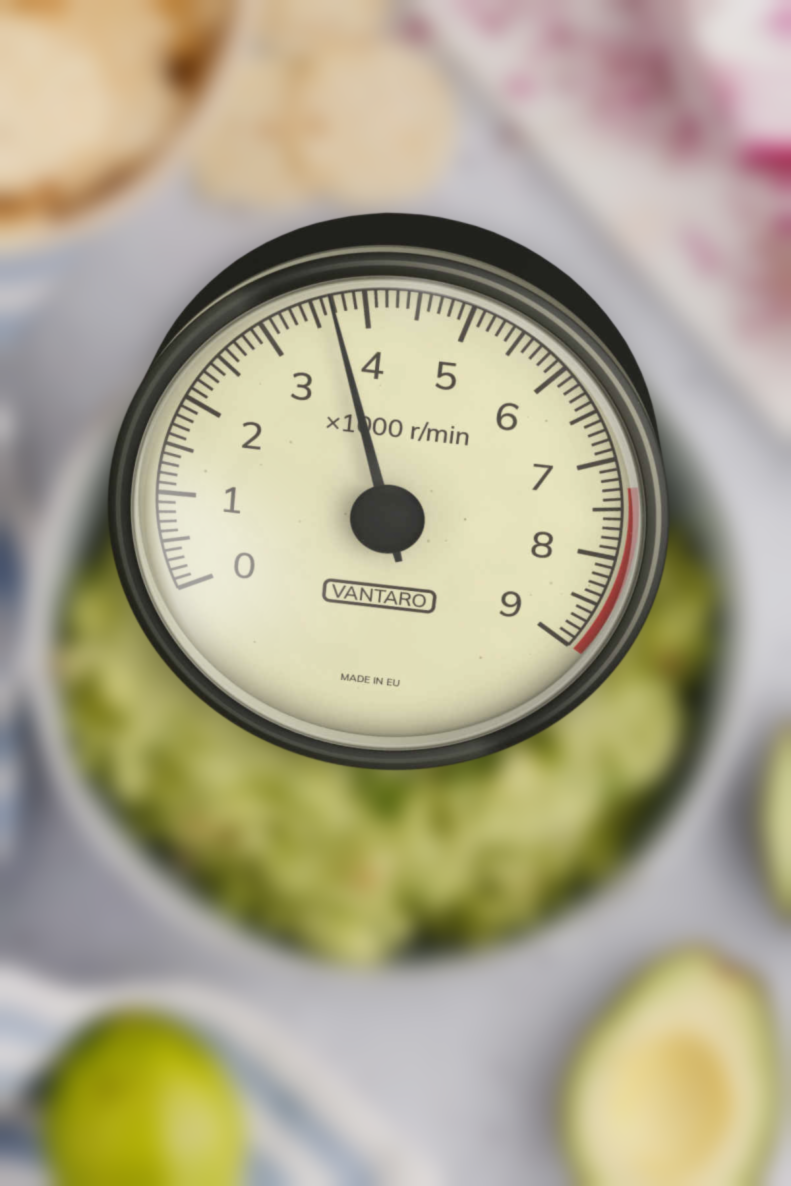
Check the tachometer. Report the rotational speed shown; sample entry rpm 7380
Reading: rpm 3700
